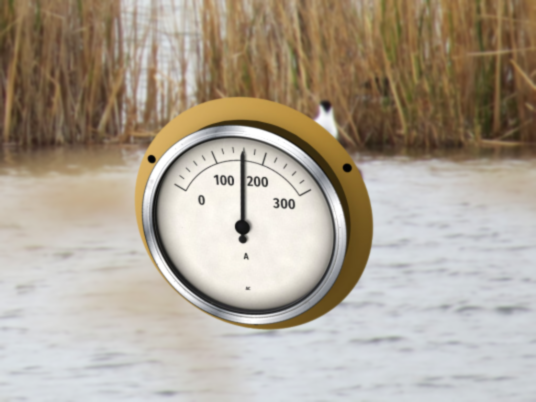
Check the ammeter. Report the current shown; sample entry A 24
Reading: A 160
